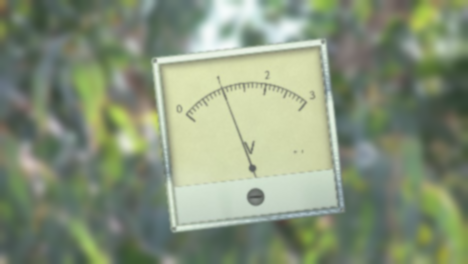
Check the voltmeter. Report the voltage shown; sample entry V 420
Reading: V 1
